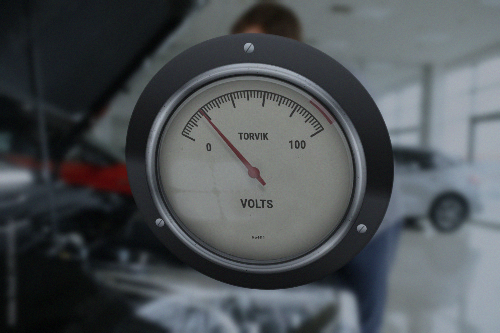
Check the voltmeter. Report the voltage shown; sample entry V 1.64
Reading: V 20
